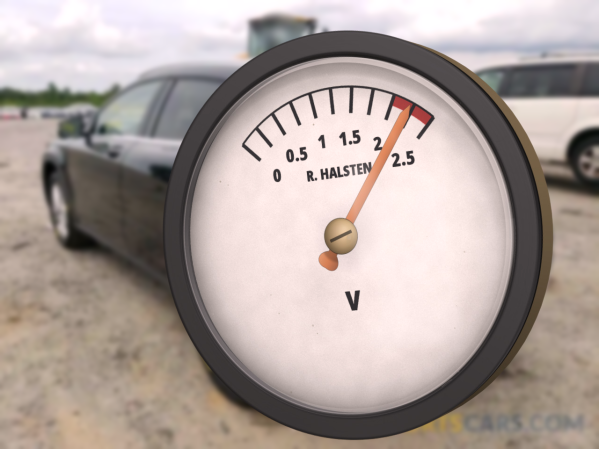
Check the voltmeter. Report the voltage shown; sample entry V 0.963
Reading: V 2.25
